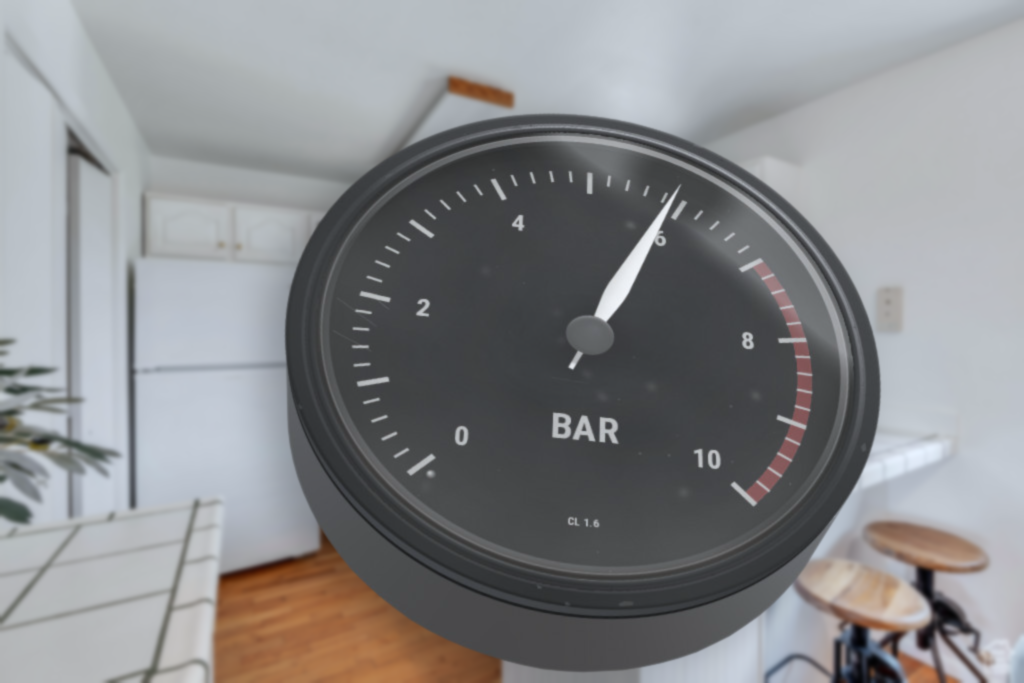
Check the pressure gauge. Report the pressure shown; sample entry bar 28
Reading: bar 5.9
